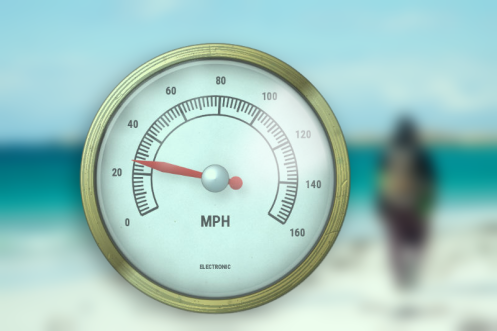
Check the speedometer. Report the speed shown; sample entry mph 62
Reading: mph 26
